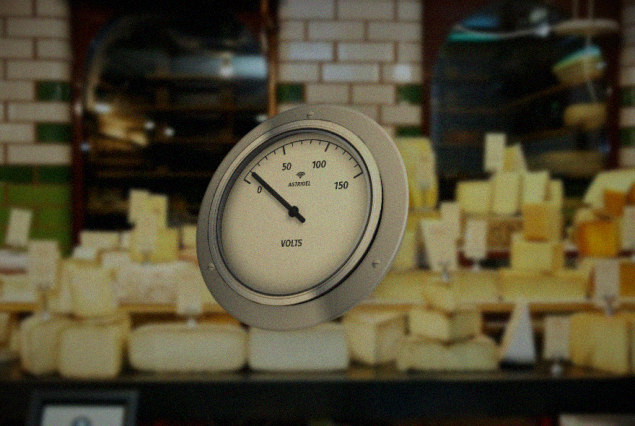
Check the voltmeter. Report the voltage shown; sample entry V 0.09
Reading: V 10
